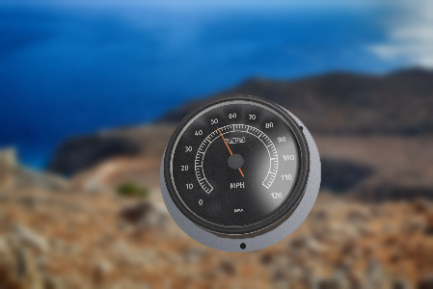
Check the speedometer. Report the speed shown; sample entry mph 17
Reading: mph 50
